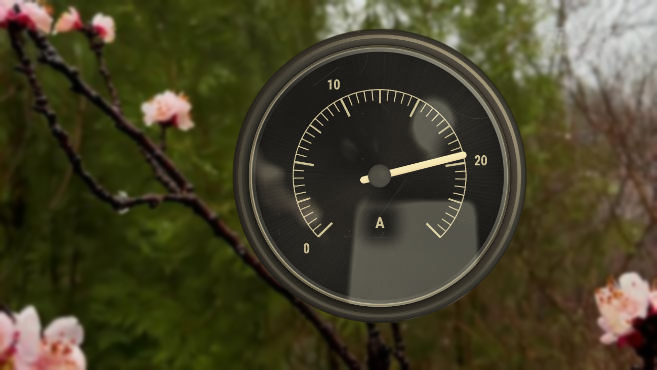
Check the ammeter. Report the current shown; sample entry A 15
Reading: A 19.5
